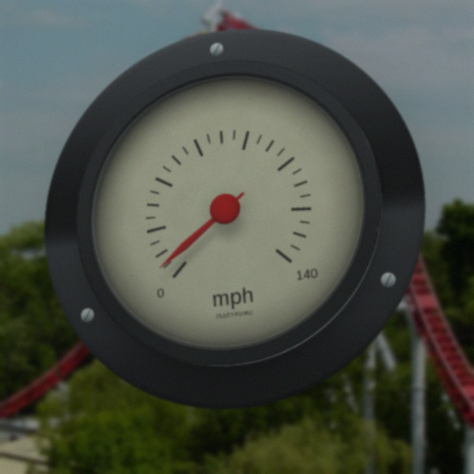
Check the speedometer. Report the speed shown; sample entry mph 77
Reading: mph 5
